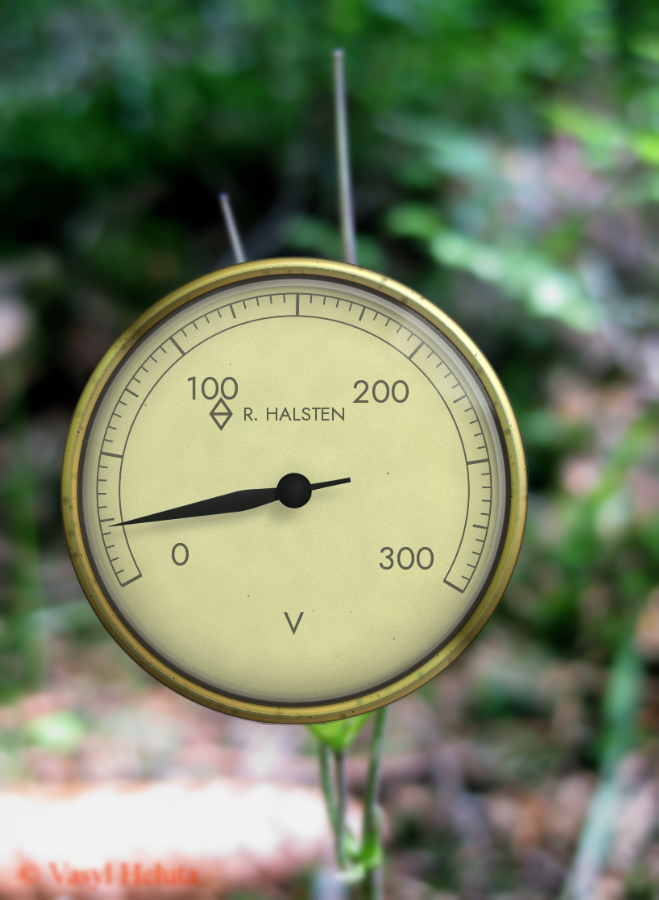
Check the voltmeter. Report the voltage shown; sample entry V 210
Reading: V 22.5
